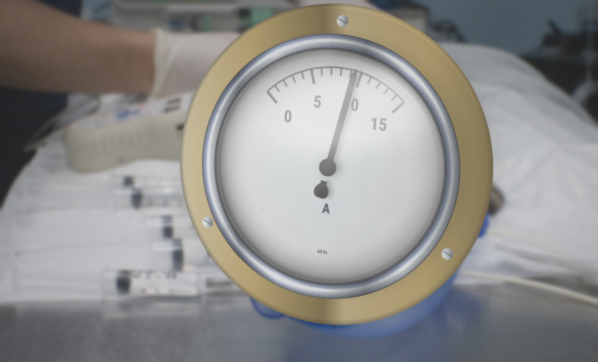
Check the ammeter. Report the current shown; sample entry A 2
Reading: A 9.5
